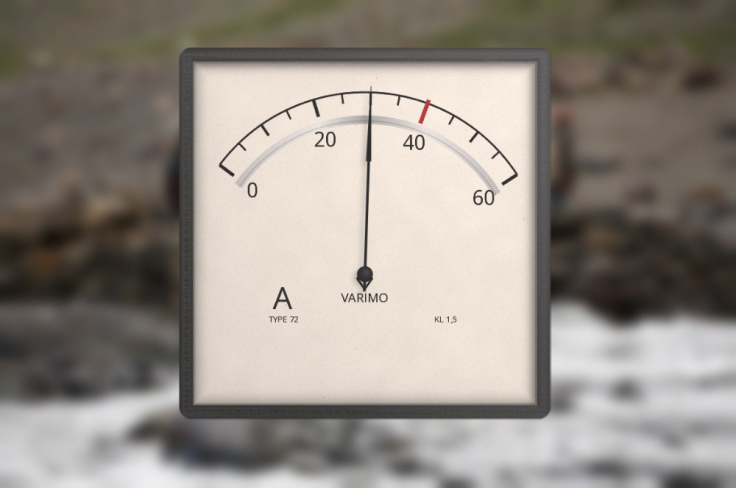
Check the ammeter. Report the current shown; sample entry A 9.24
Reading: A 30
